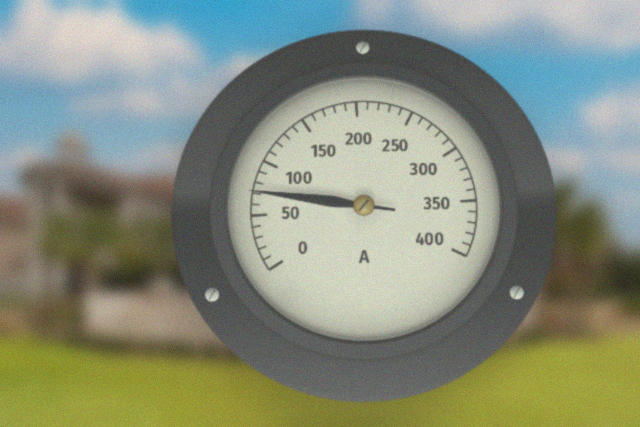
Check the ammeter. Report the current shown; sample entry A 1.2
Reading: A 70
